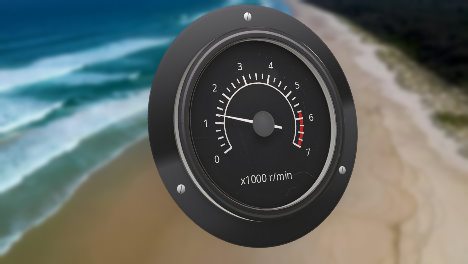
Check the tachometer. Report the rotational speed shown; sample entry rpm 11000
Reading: rpm 1250
